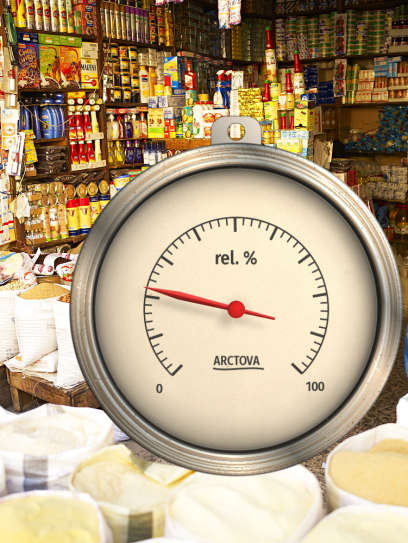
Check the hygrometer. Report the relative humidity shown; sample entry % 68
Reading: % 22
